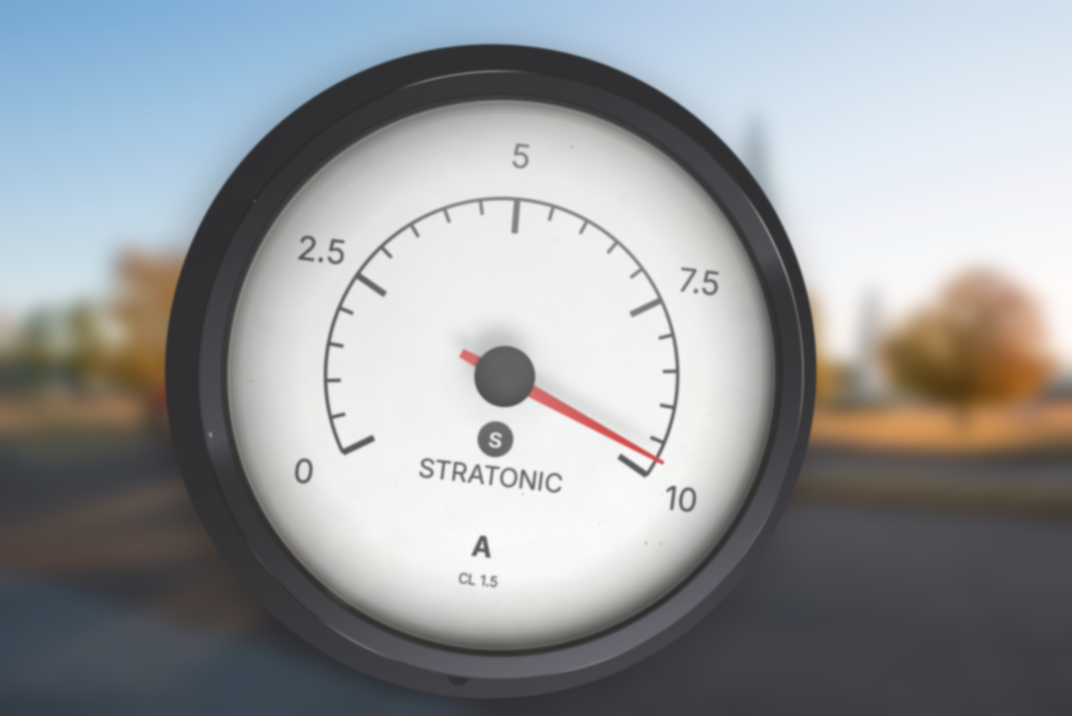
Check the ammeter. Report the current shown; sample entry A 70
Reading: A 9.75
